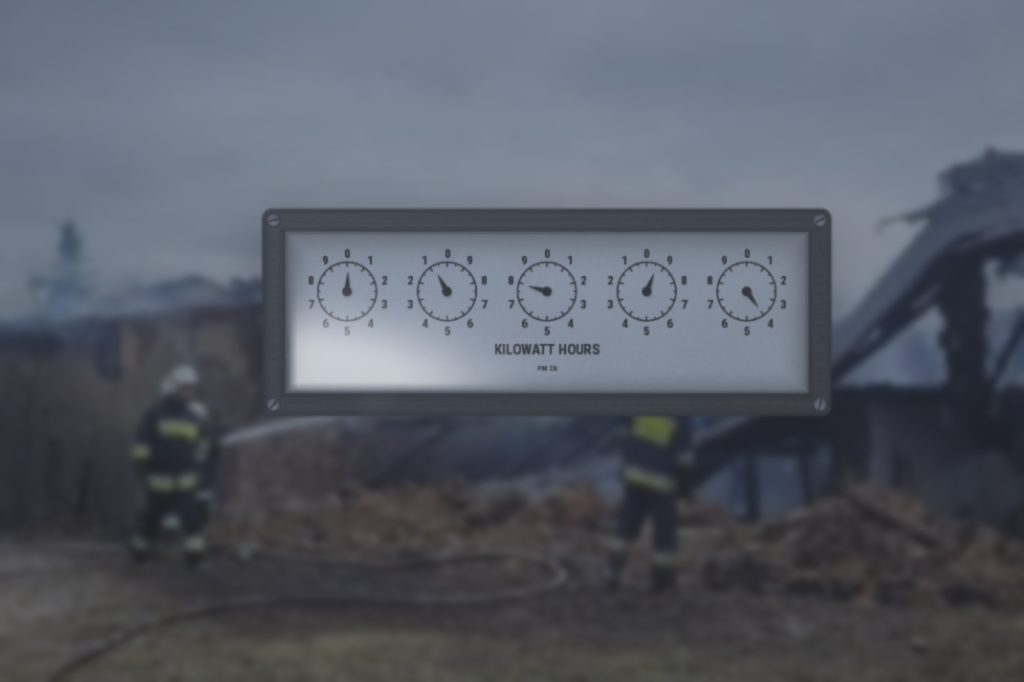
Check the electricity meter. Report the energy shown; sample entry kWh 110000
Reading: kWh 794
